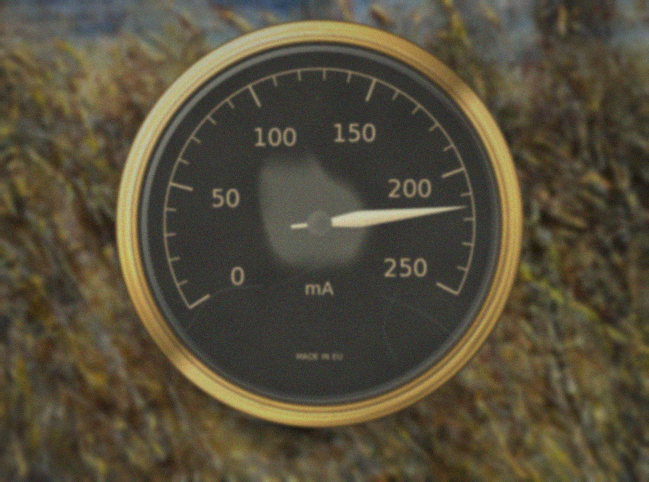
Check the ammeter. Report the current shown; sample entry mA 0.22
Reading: mA 215
